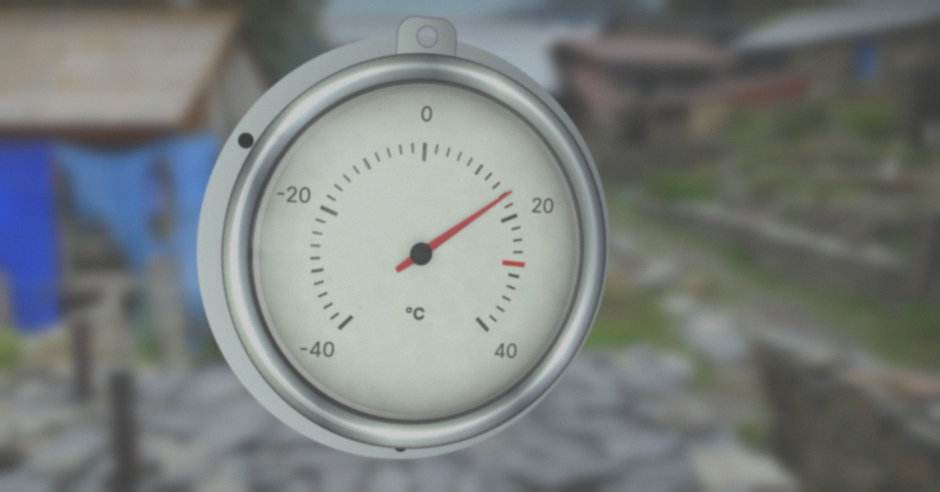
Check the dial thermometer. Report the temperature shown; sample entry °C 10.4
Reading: °C 16
